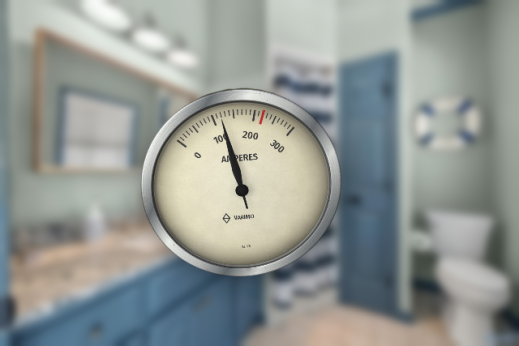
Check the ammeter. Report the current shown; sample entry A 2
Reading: A 120
